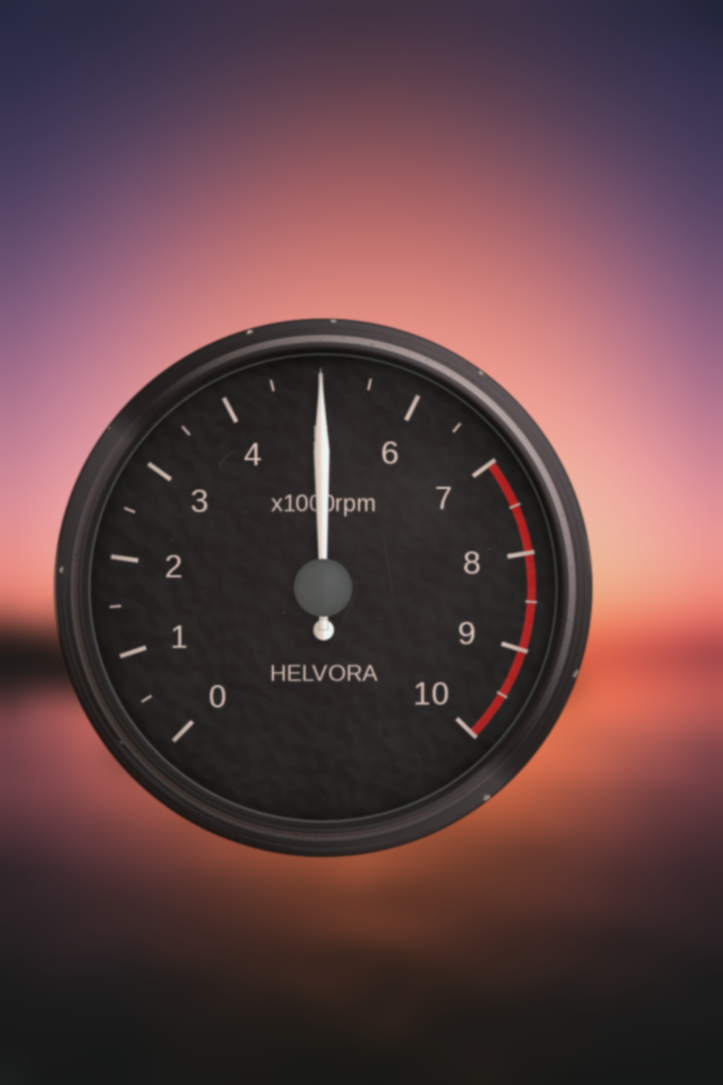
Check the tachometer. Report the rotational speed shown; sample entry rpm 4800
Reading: rpm 5000
